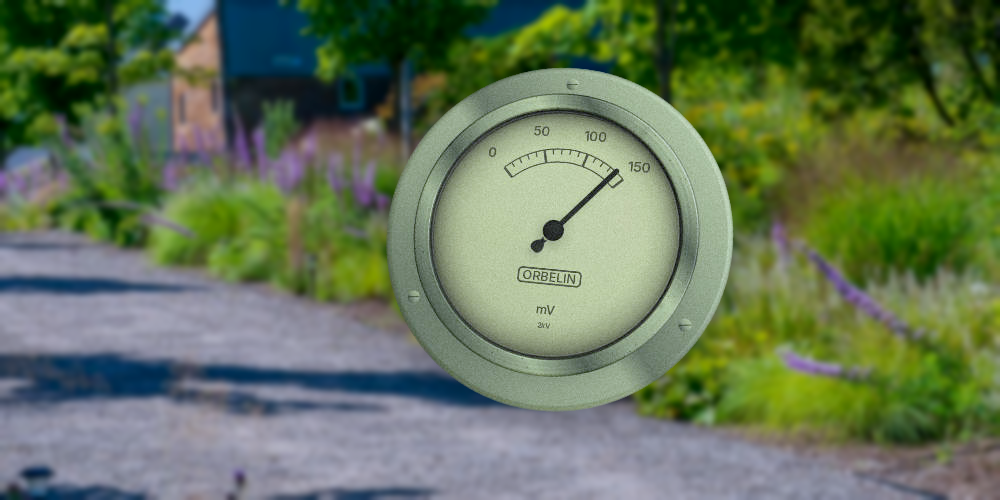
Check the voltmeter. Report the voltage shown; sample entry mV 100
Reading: mV 140
